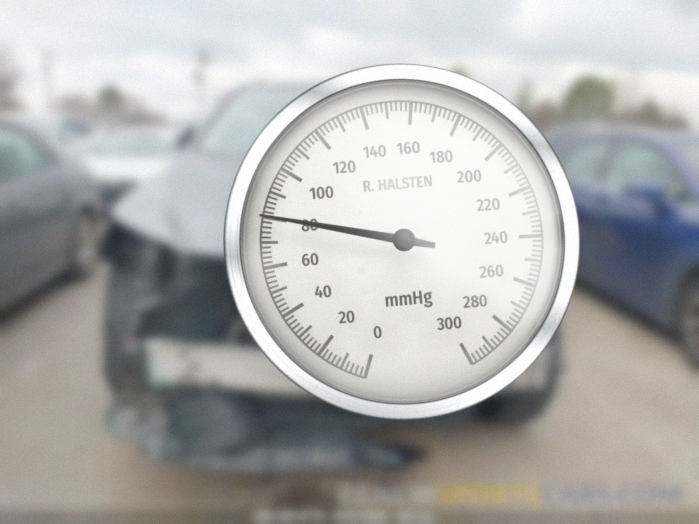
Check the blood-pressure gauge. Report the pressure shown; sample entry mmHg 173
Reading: mmHg 80
